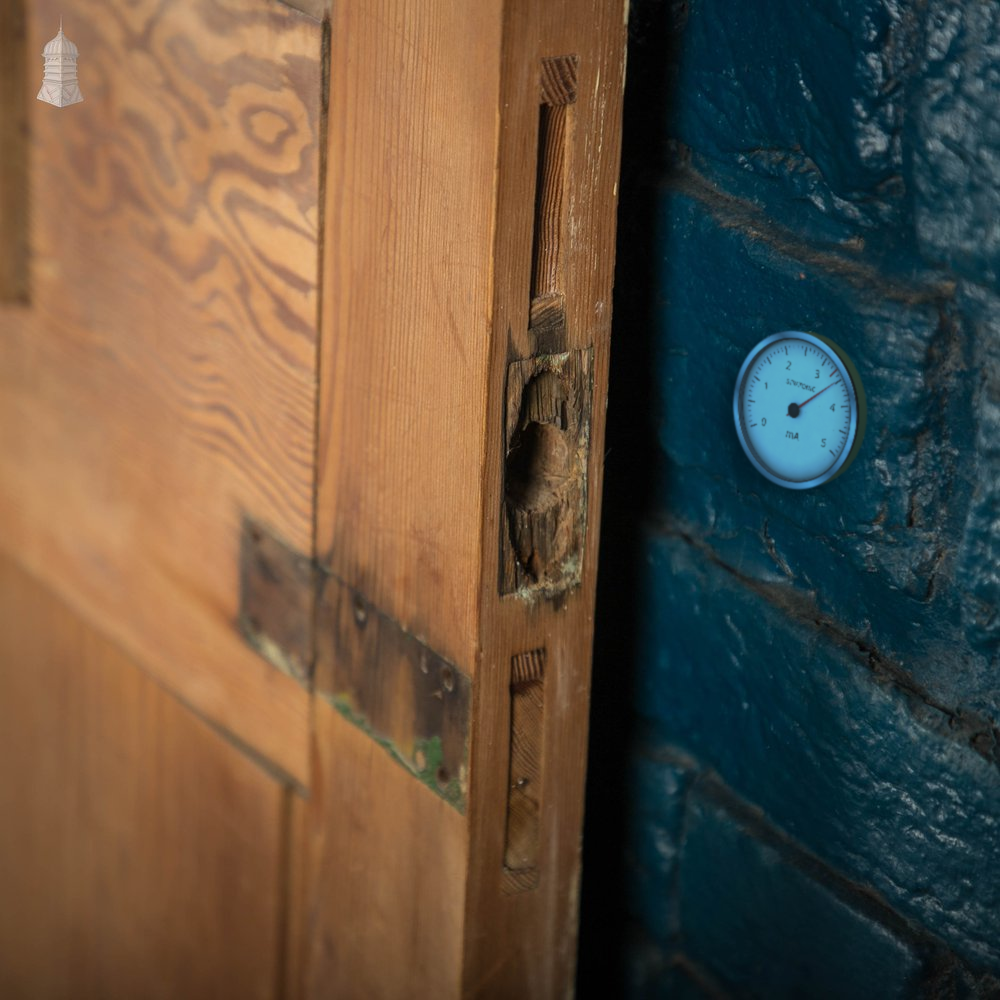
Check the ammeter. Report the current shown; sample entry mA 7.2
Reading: mA 3.5
